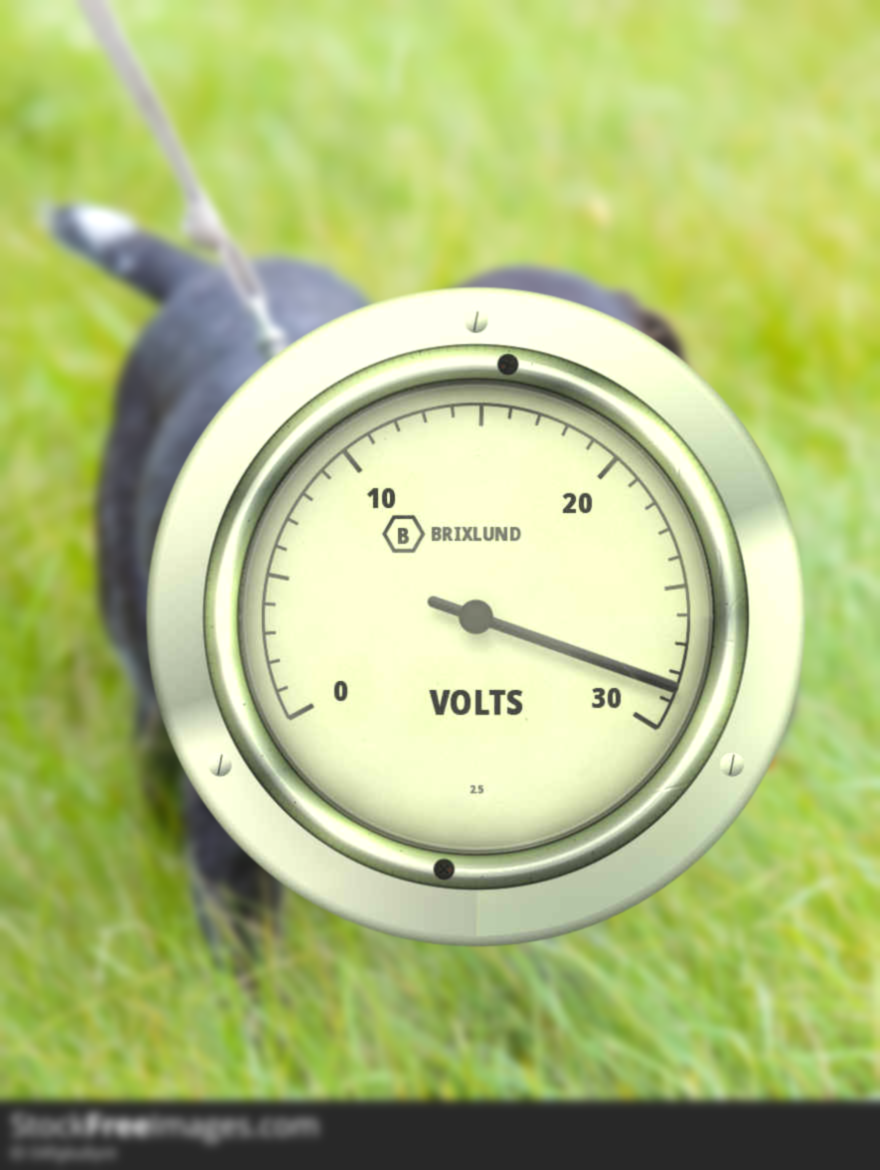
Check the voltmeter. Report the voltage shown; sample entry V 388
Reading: V 28.5
